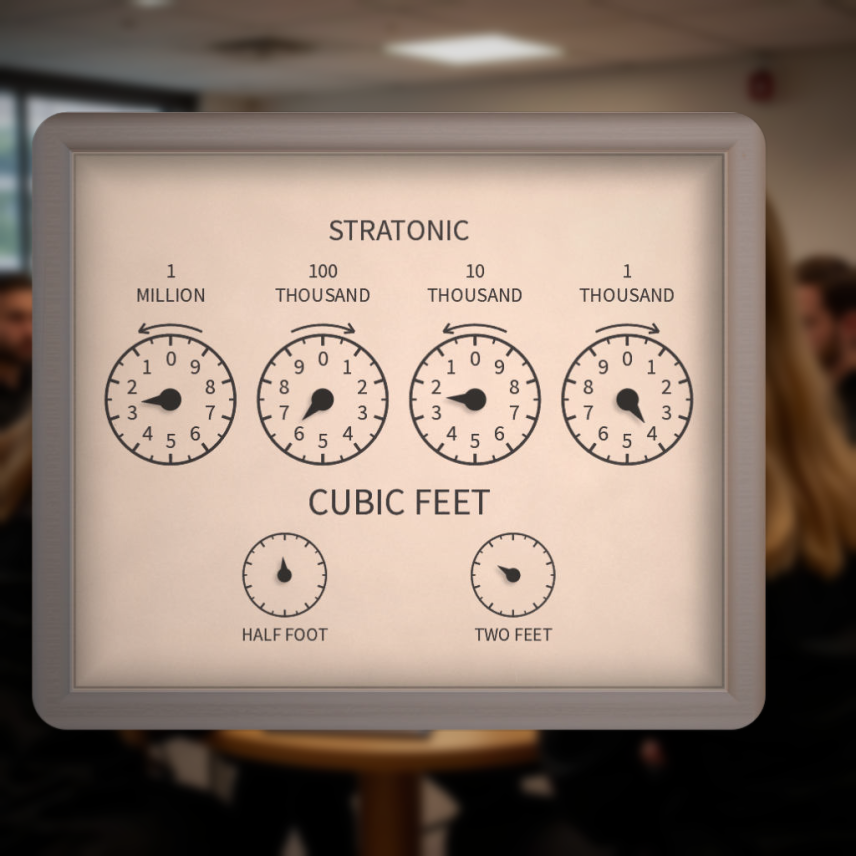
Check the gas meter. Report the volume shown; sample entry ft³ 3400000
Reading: ft³ 262400
